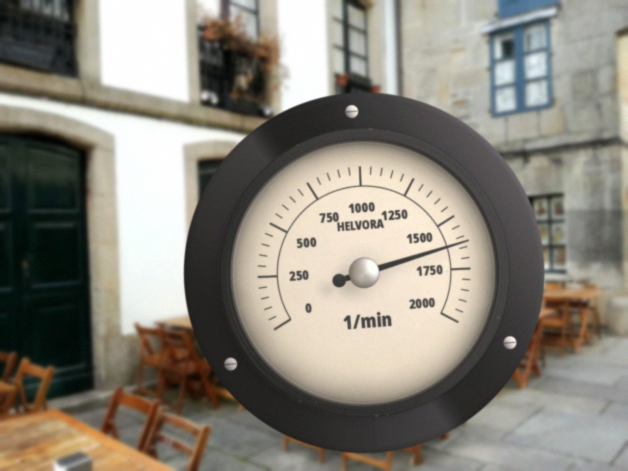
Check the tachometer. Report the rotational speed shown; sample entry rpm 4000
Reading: rpm 1625
